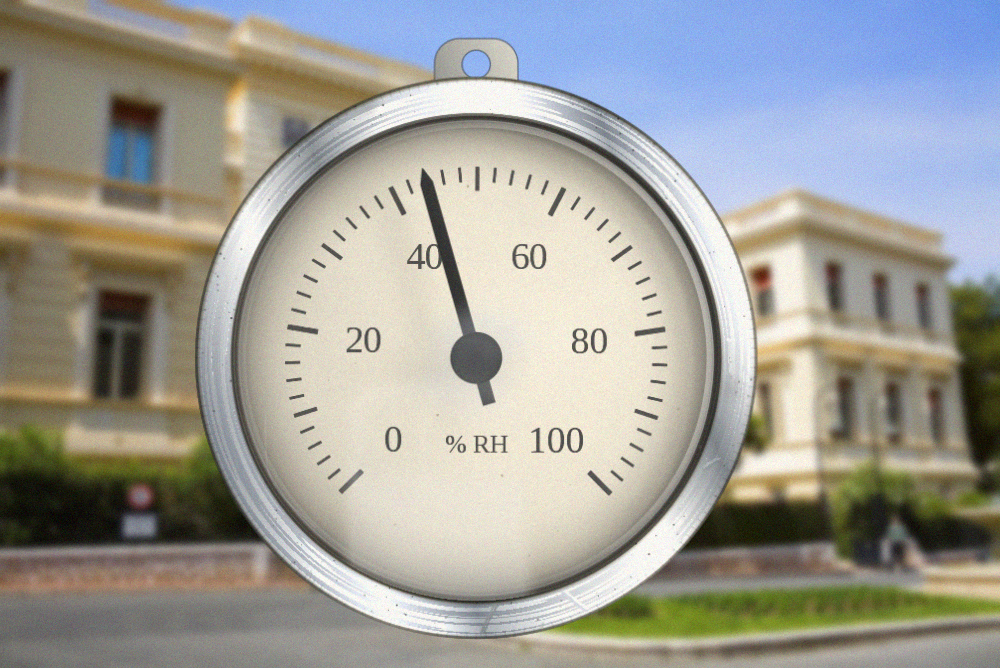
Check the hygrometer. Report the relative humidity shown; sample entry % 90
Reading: % 44
